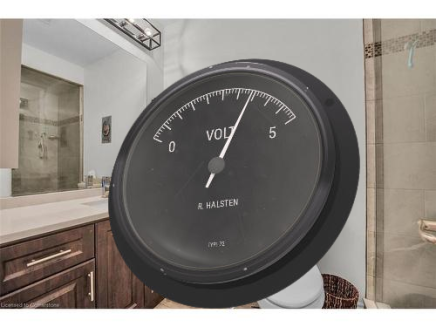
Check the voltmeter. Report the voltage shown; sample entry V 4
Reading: V 3.5
